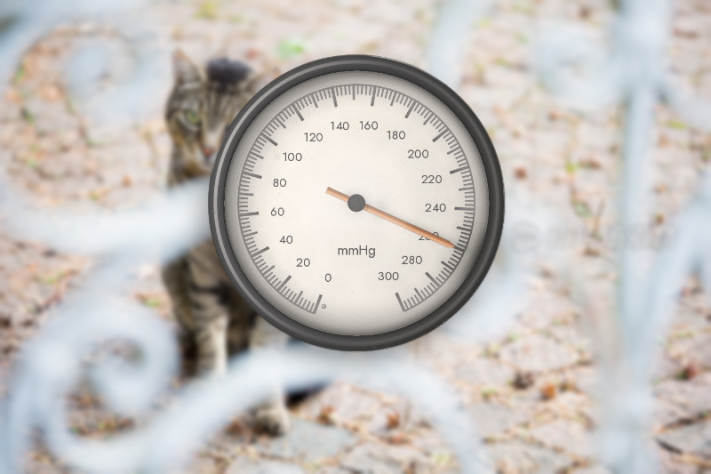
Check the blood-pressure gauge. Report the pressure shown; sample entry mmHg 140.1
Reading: mmHg 260
